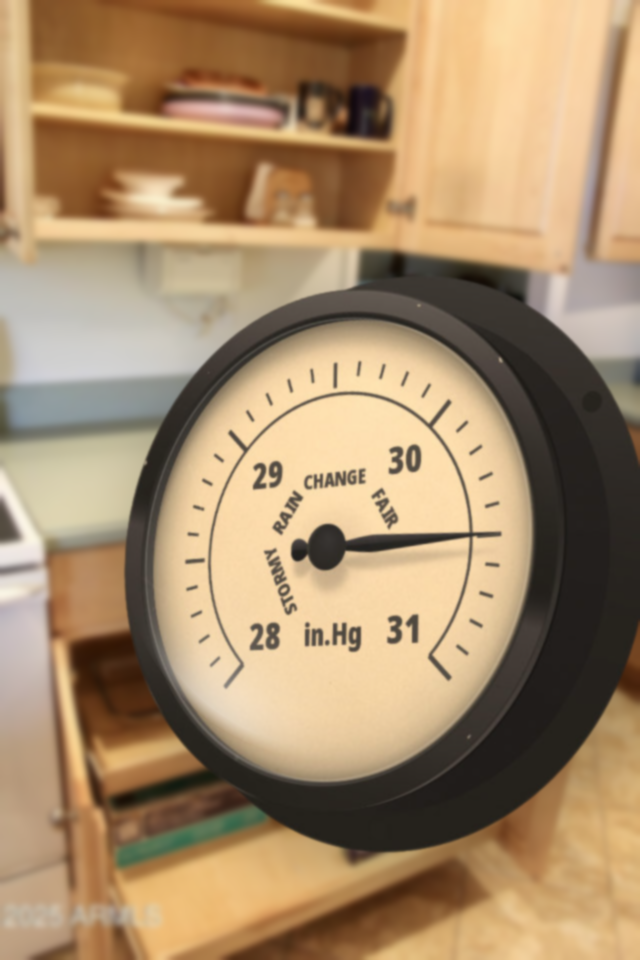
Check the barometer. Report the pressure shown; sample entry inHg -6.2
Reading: inHg 30.5
